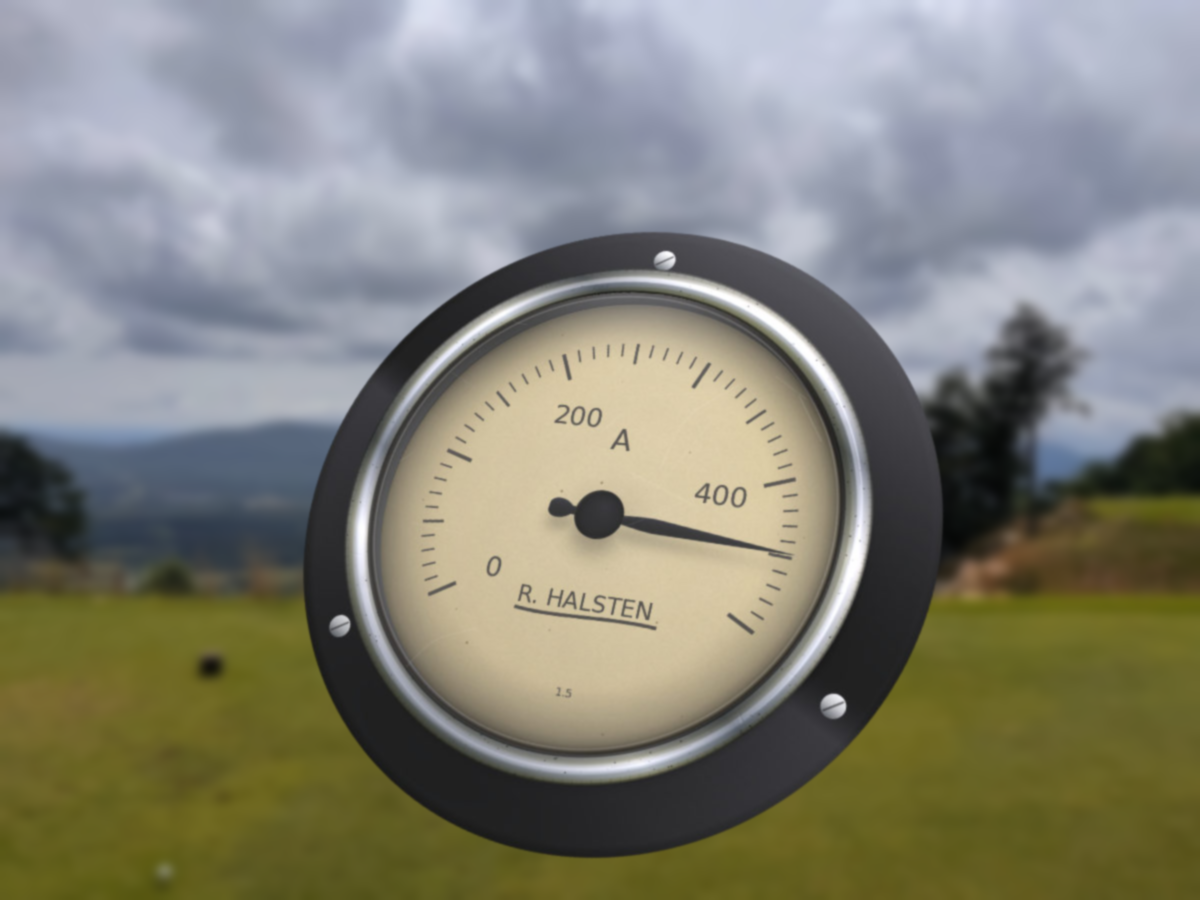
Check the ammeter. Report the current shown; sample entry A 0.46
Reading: A 450
